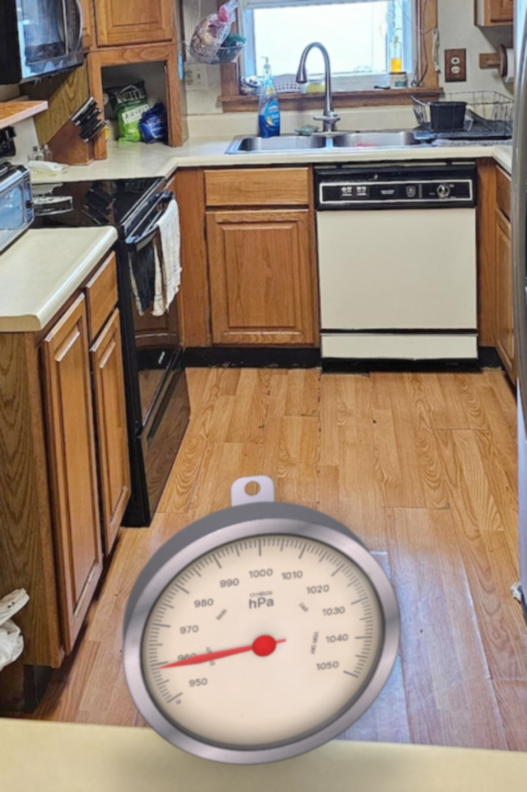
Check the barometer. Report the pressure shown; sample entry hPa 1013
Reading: hPa 960
